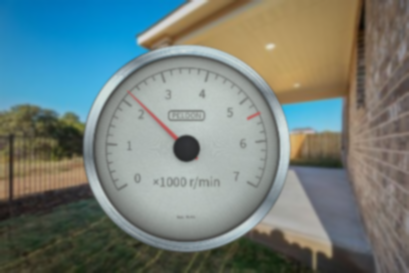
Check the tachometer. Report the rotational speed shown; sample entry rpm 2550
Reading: rpm 2200
